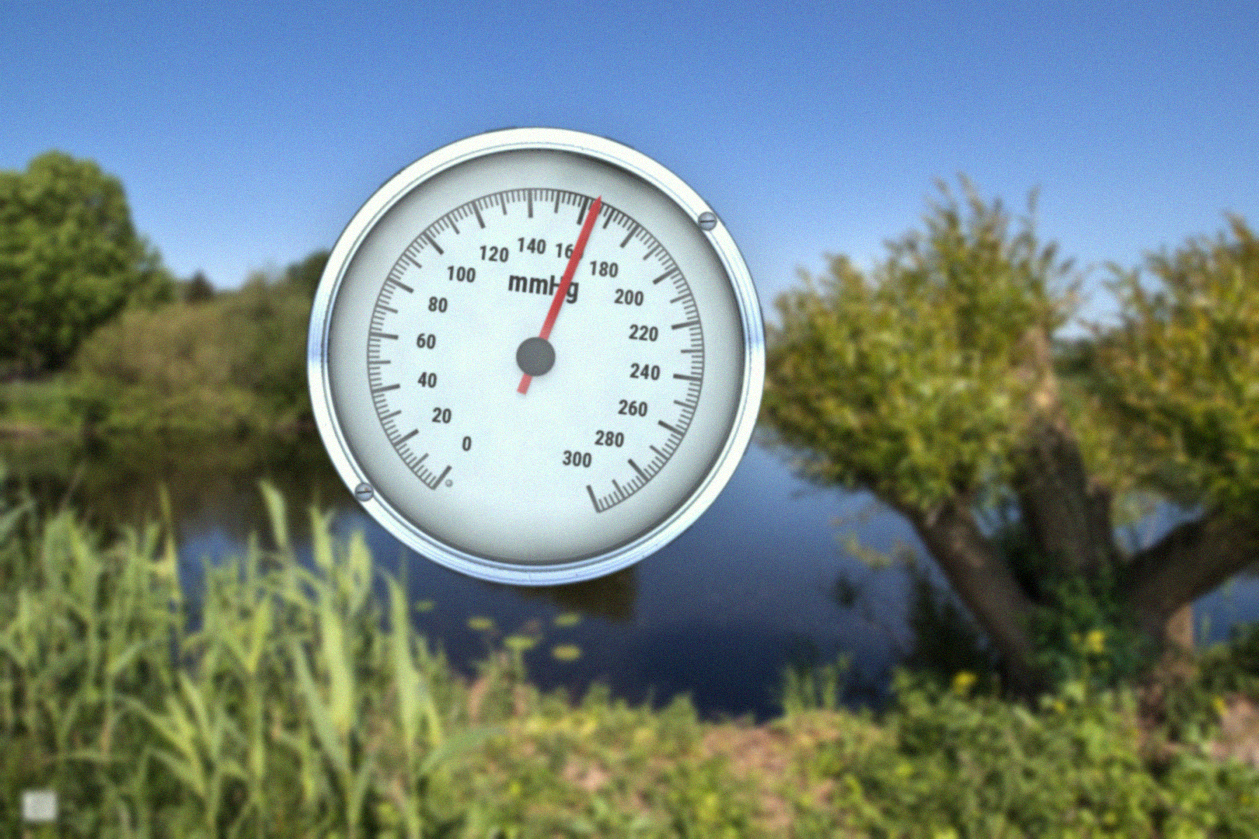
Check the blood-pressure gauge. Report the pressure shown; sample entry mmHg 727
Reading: mmHg 164
